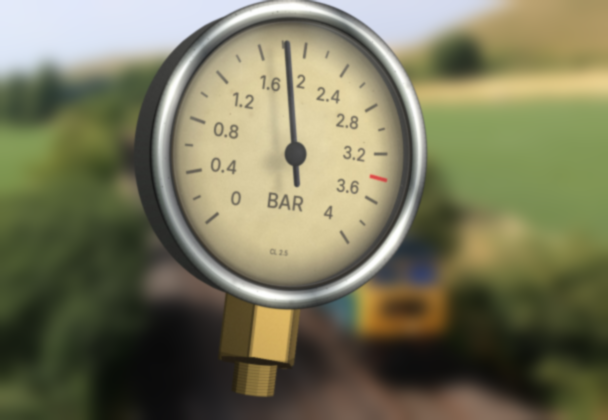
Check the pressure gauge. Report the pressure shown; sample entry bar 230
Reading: bar 1.8
